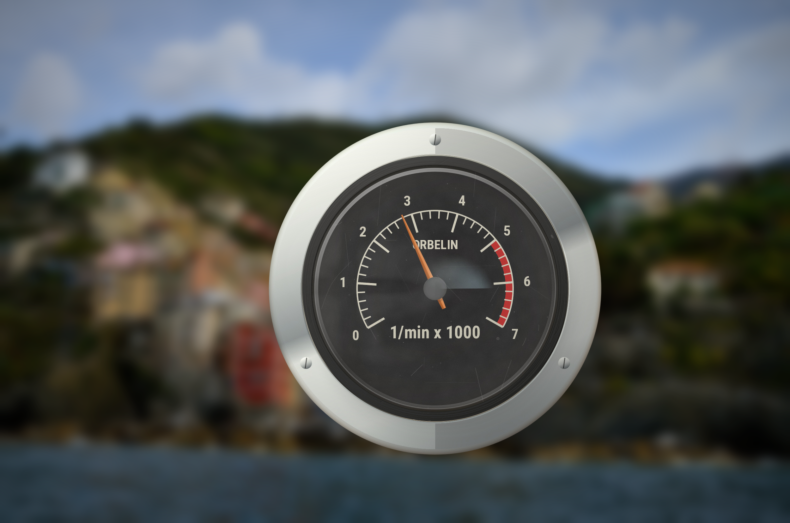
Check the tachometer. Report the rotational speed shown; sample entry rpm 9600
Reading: rpm 2800
